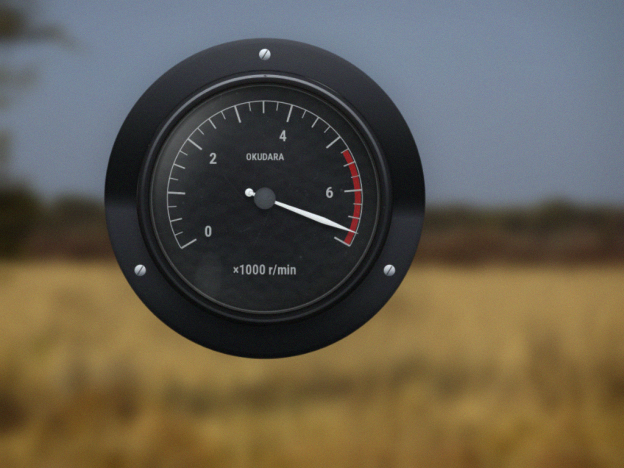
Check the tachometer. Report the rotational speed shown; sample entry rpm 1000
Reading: rpm 6750
